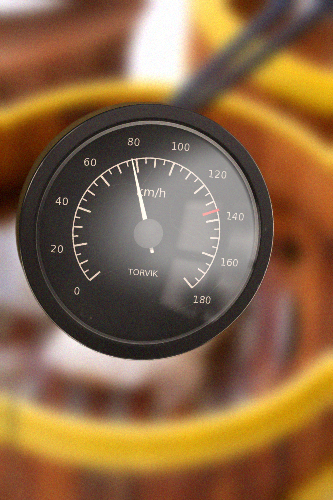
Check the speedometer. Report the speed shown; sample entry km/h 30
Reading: km/h 77.5
